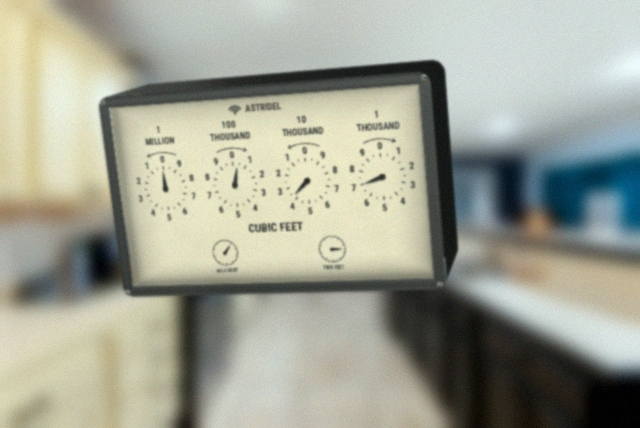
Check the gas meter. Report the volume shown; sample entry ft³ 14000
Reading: ft³ 3700
